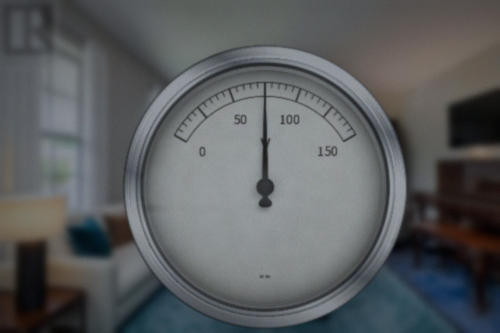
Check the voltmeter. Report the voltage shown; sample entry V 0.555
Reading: V 75
